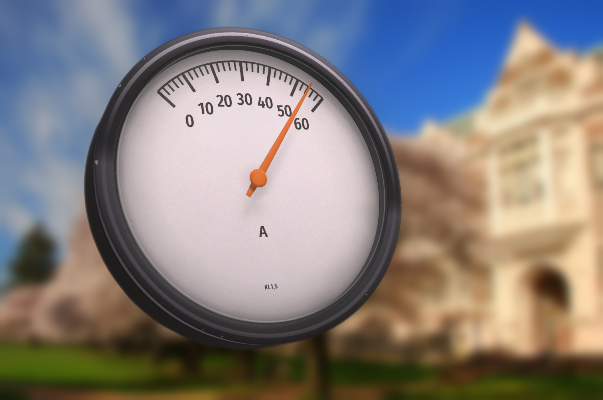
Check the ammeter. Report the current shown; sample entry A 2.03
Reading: A 54
